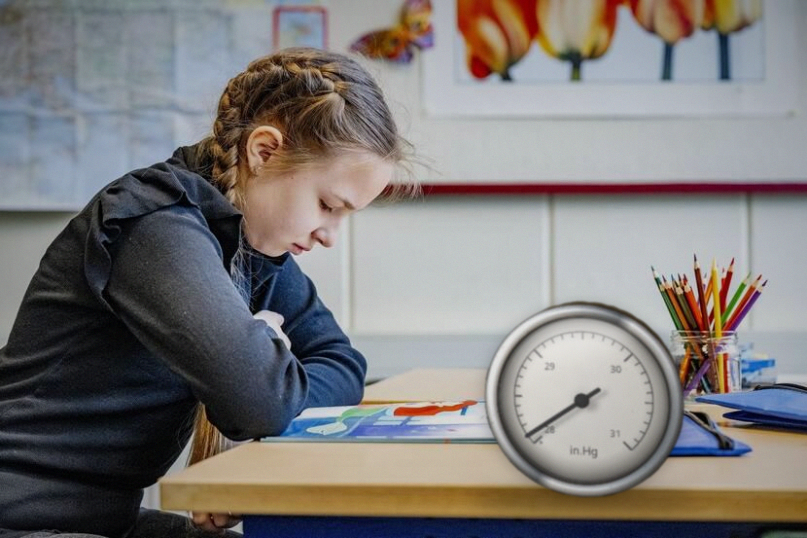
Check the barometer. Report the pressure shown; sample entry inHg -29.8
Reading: inHg 28.1
